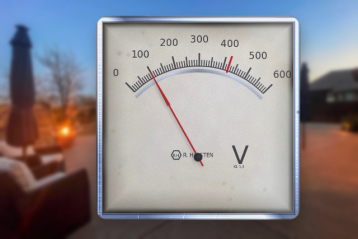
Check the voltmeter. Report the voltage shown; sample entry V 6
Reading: V 100
